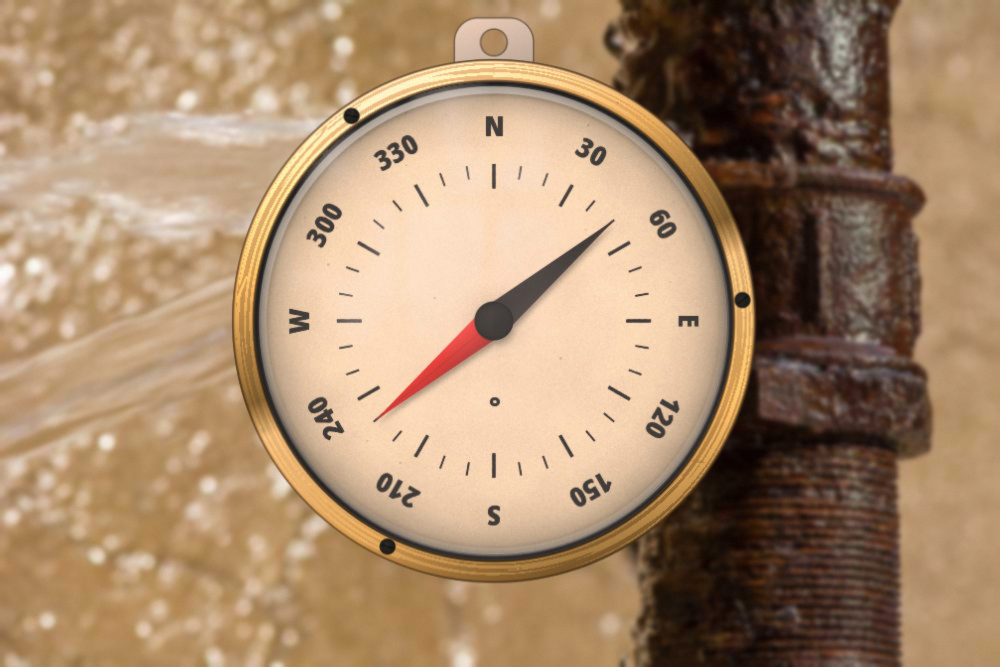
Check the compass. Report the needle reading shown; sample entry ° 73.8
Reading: ° 230
